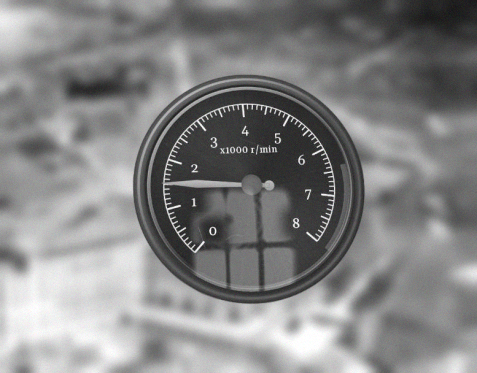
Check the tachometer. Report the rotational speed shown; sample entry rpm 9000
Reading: rpm 1500
